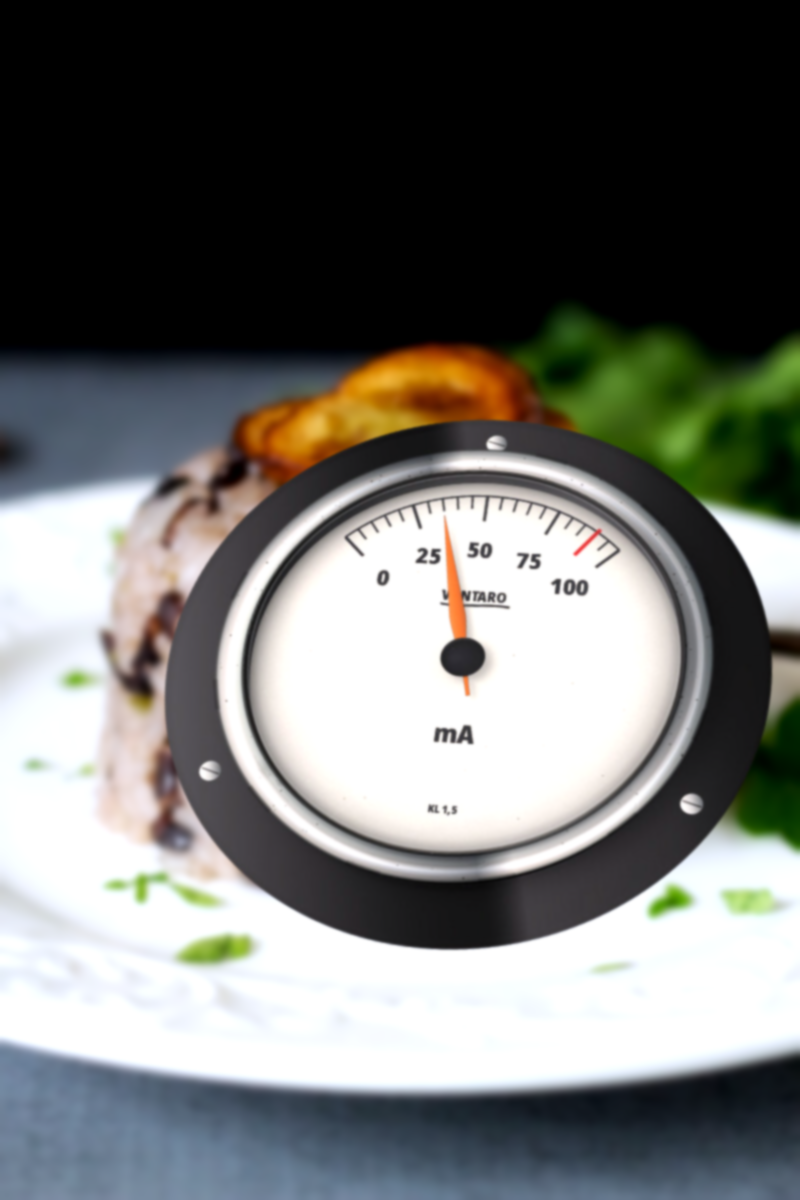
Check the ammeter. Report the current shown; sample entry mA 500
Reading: mA 35
